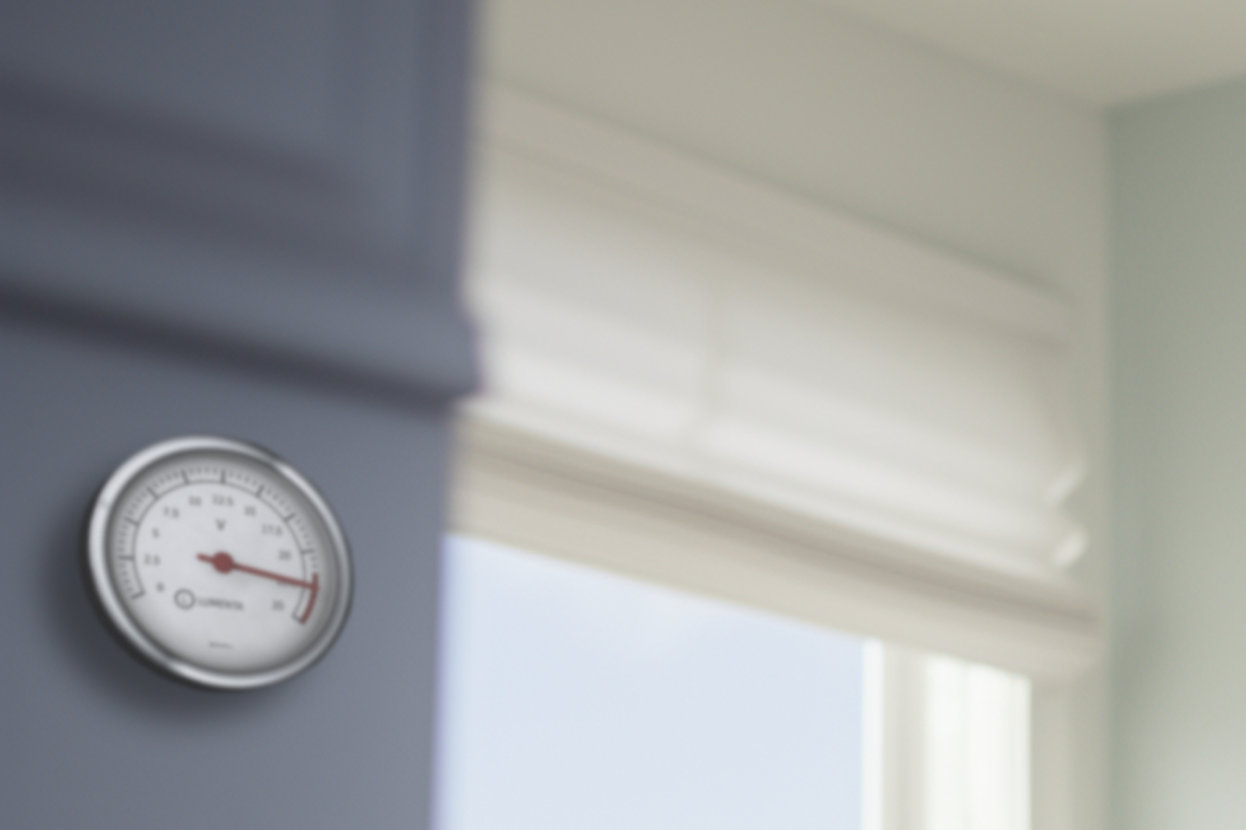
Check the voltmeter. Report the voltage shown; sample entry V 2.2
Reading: V 22.5
